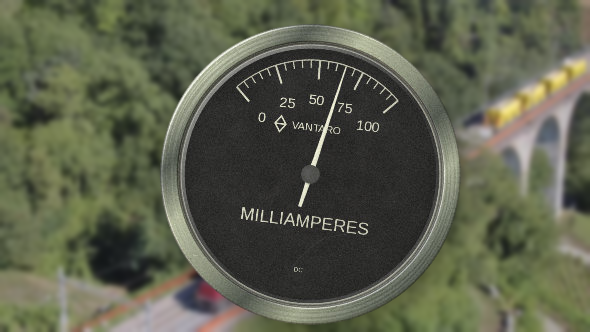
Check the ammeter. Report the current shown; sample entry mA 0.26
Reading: mA 65
